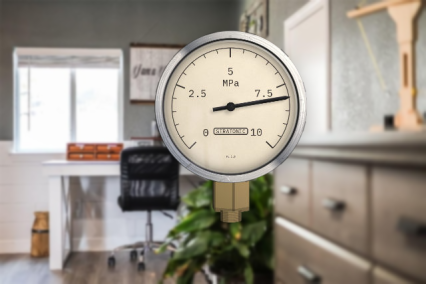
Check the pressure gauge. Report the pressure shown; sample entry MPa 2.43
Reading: MPa 8
